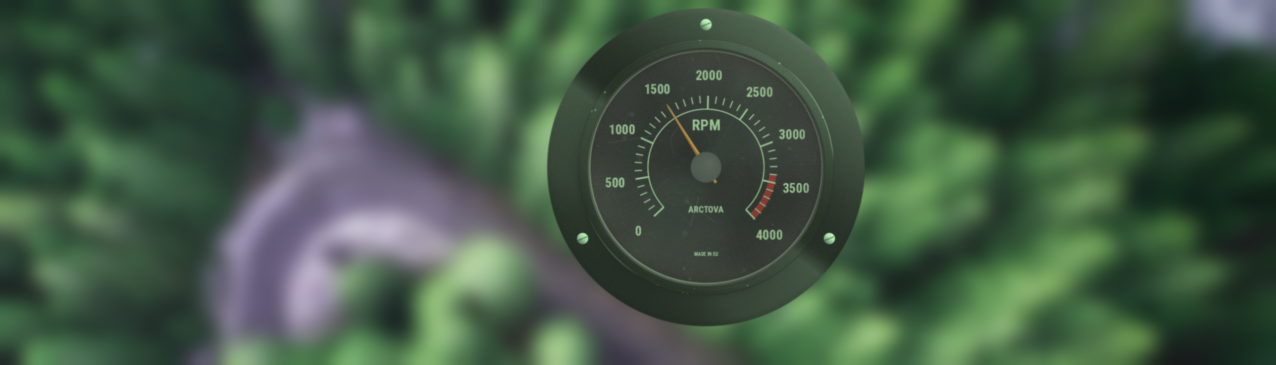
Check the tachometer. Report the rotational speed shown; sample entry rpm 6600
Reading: rpm 1500
